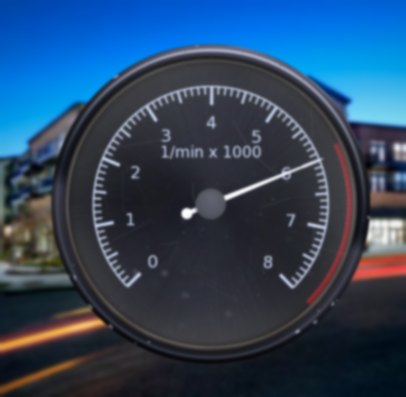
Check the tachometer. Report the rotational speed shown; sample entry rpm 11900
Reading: rpm 6000
